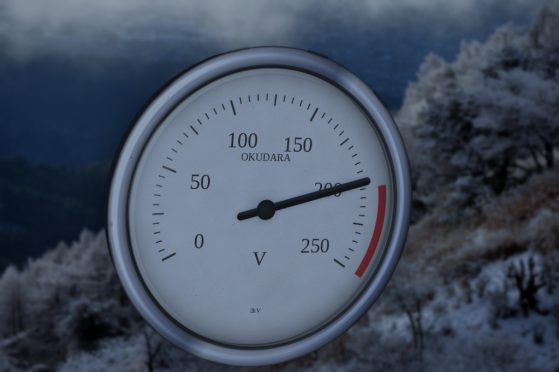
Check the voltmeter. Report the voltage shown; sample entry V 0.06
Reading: V 200
